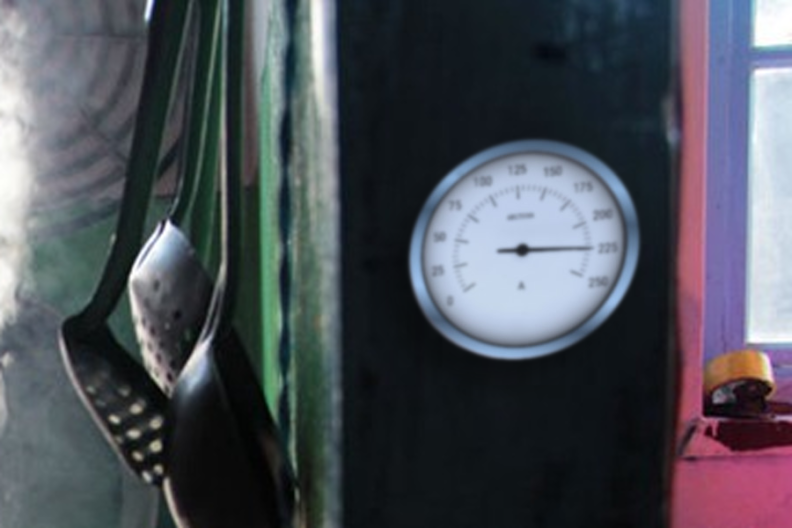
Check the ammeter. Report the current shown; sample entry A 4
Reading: A 225
